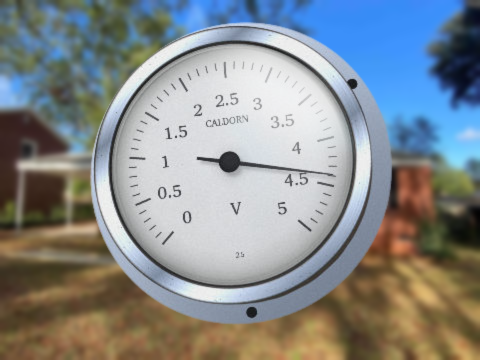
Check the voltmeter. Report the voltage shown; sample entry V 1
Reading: V 4.4
